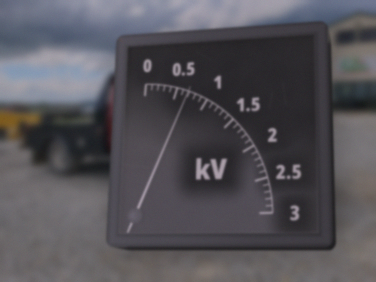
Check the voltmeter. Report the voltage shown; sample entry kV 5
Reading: kV 0.7
